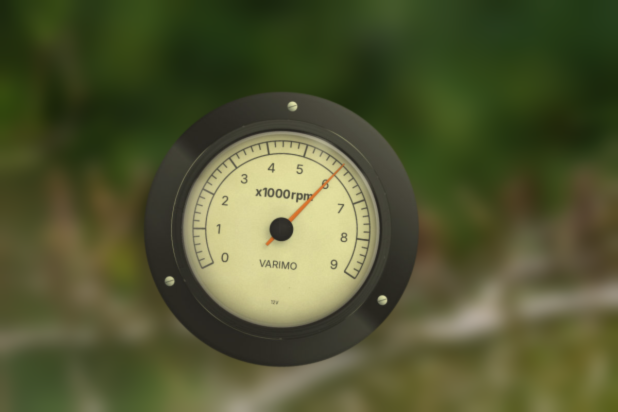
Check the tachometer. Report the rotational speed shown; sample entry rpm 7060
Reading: rpm 6000
